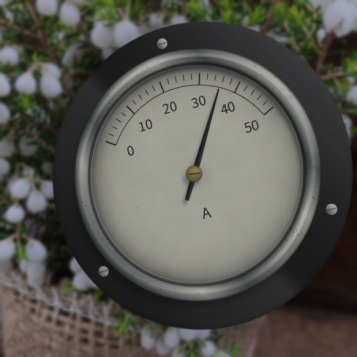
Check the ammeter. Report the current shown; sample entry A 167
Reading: A 36
